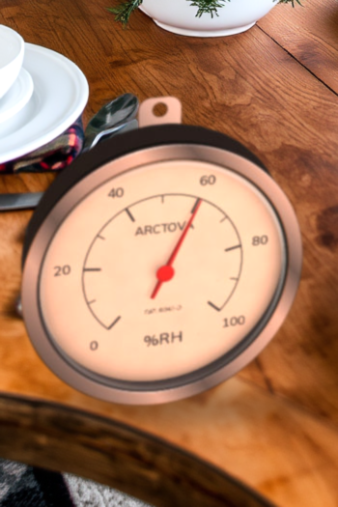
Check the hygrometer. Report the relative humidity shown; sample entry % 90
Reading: % 60
